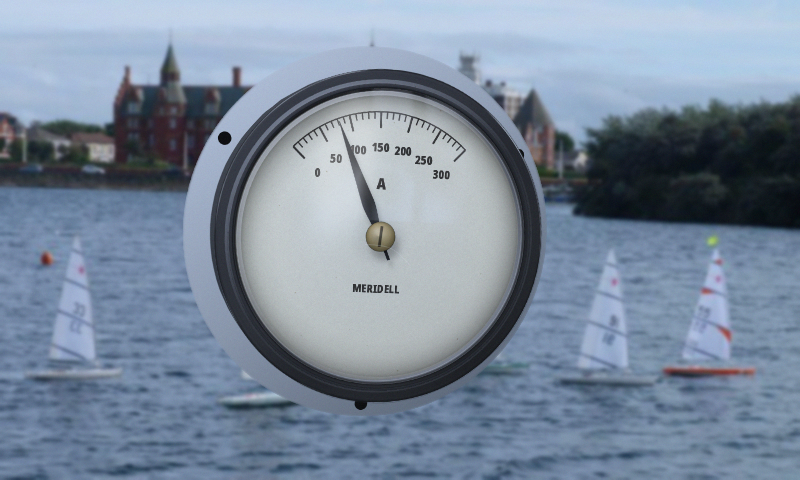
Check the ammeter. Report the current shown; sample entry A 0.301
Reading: A 80
